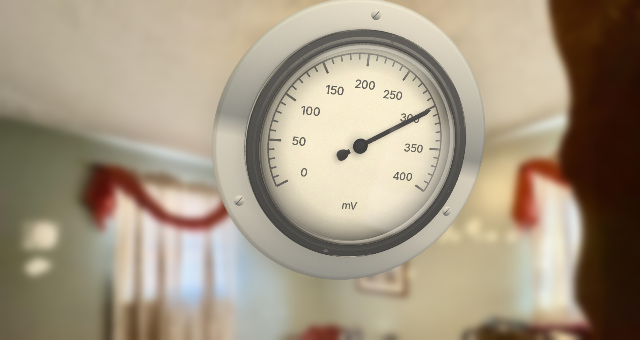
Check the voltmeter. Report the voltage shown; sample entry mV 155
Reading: mV 300
